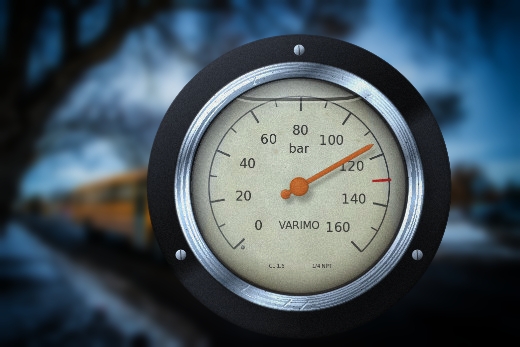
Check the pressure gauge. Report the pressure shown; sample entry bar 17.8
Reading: bar 115
